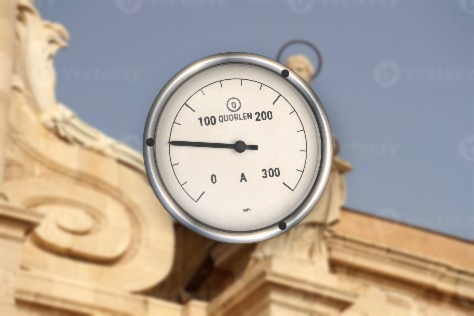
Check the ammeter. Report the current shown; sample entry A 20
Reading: A 60
